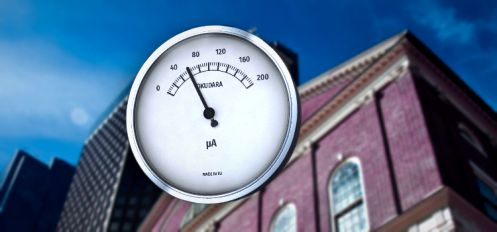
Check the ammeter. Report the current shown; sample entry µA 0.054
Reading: µA 60
